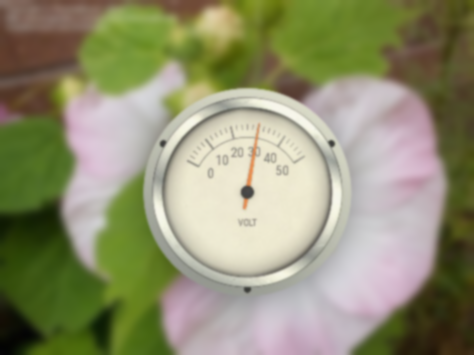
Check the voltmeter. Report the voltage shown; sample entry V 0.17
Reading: V 30
